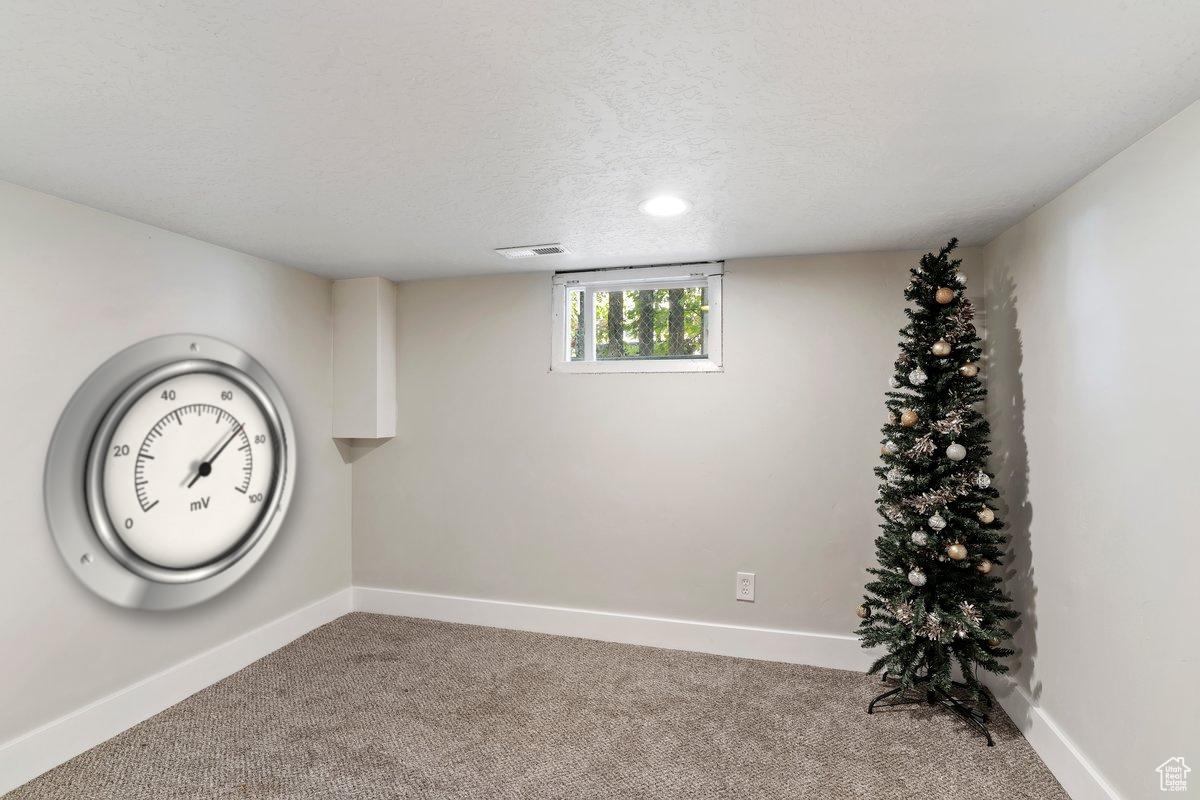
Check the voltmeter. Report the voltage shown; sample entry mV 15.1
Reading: mV 70
